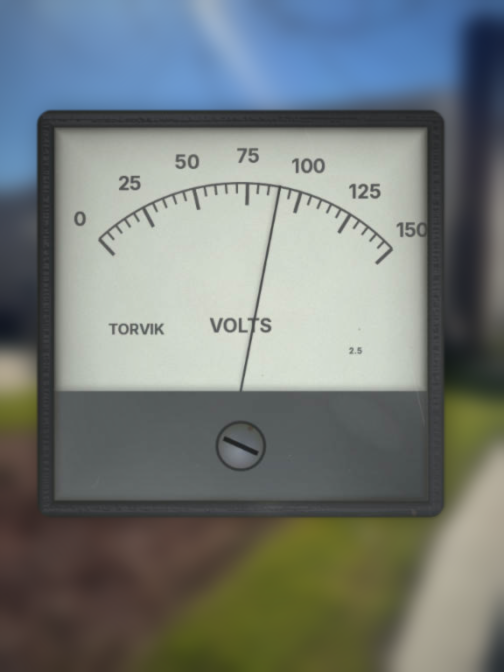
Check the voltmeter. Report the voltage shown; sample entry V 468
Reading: V 90
